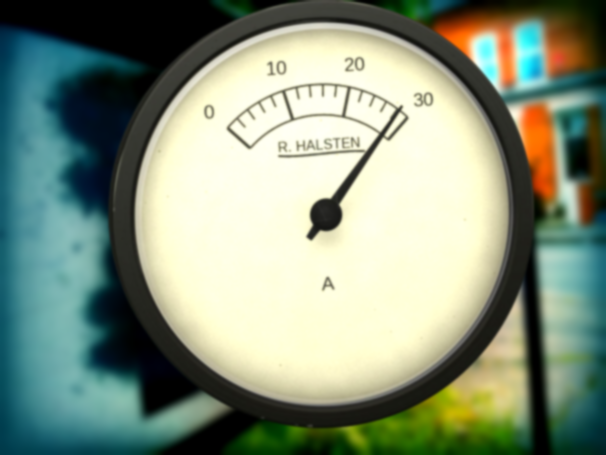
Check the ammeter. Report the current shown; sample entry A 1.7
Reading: A 28
